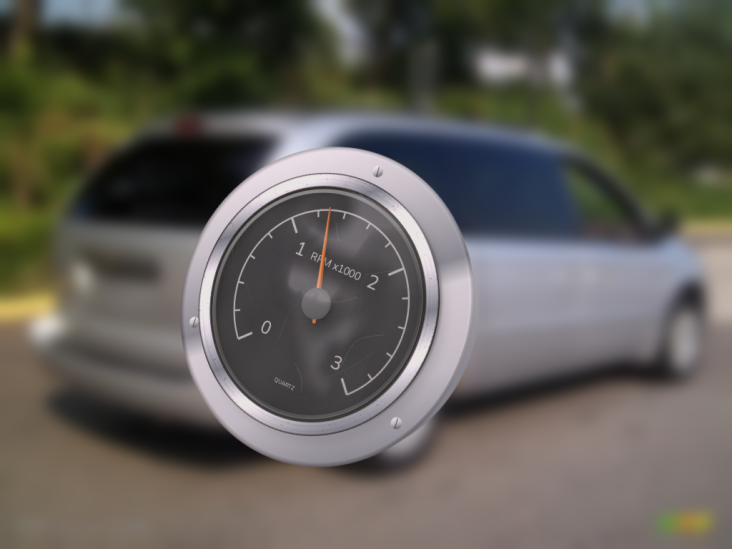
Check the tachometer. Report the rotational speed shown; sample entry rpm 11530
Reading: rpm 1300
